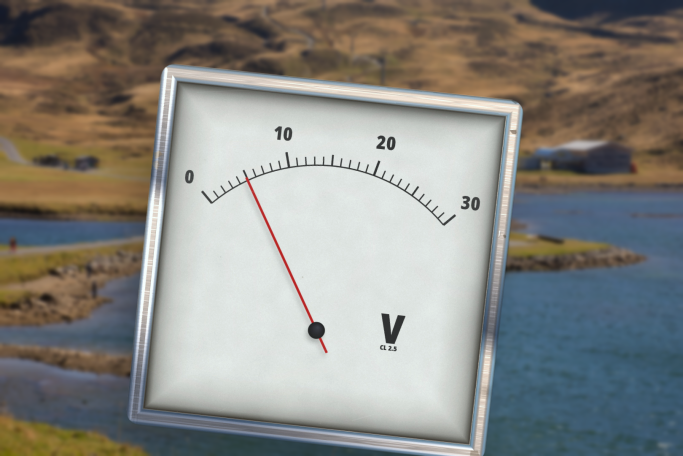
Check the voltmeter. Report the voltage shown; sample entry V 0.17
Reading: V 5
